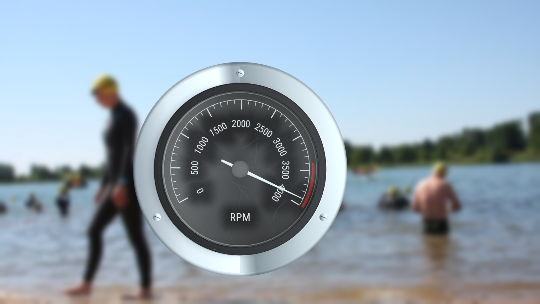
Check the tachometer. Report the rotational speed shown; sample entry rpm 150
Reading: rpm 3900
